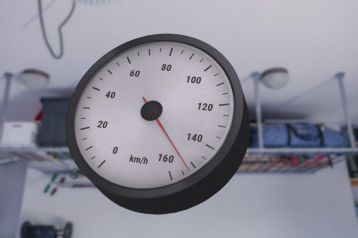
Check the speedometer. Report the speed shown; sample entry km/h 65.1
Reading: km/h 152.5
